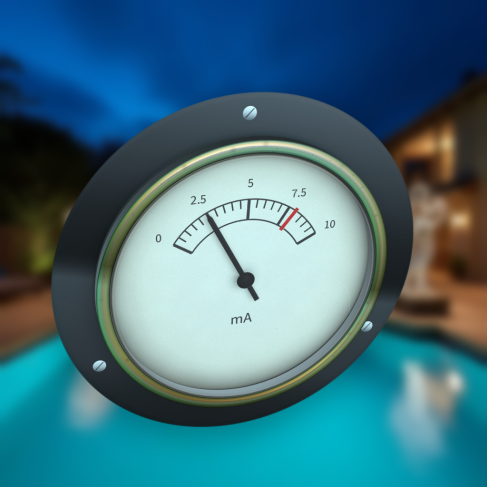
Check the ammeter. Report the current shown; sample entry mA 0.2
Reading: mA 2.5
